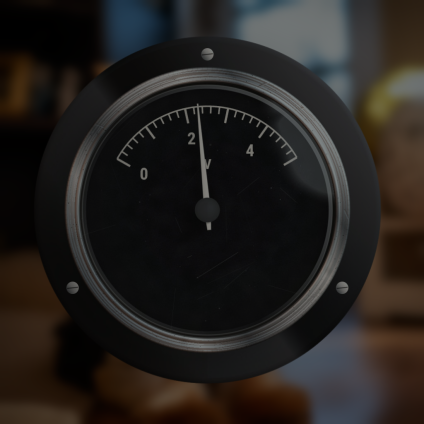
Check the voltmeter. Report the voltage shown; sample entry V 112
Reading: V 2.3
